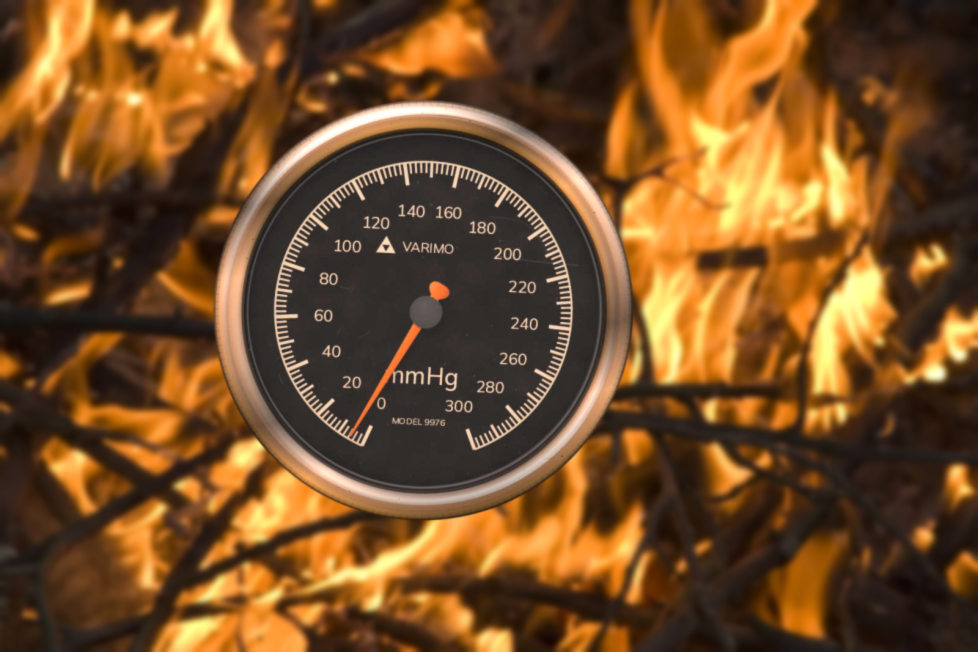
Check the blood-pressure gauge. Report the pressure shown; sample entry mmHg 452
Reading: mmHg 6
